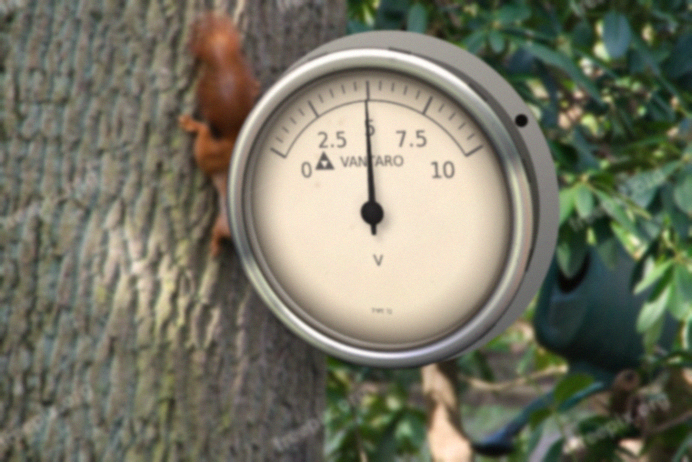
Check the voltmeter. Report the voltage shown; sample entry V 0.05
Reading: V 5
